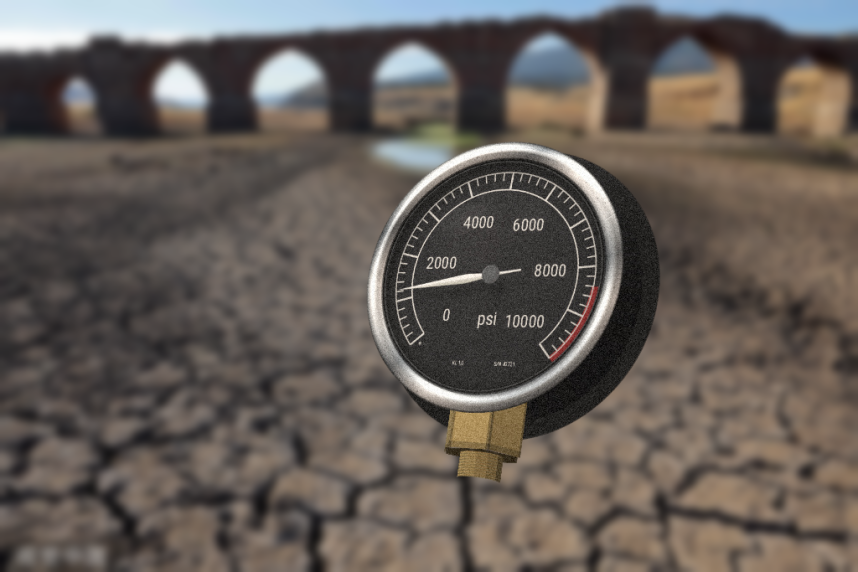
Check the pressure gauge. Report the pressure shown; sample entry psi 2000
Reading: psi 1200
